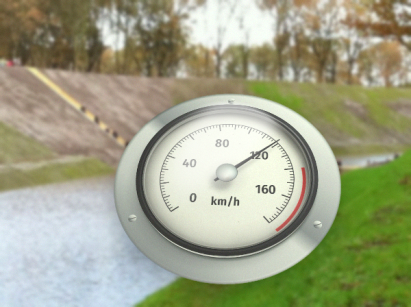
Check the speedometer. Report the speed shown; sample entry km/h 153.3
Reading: km/h 120
